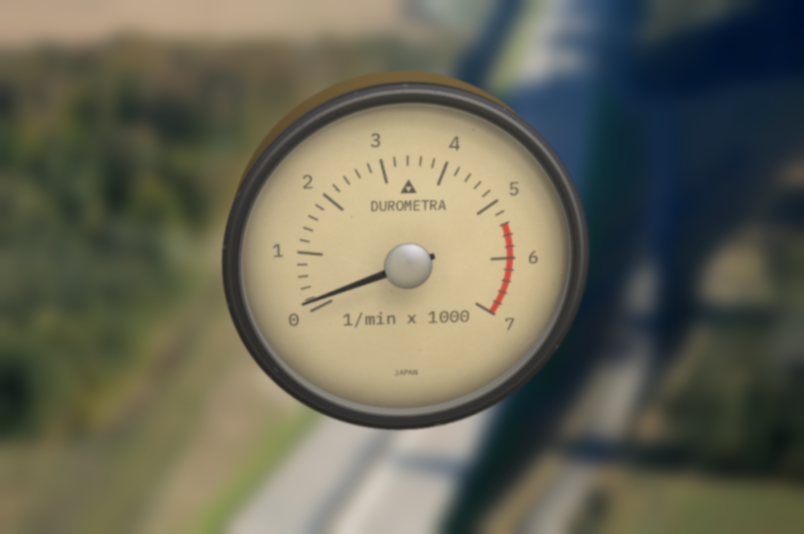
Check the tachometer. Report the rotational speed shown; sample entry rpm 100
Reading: rpm 200
